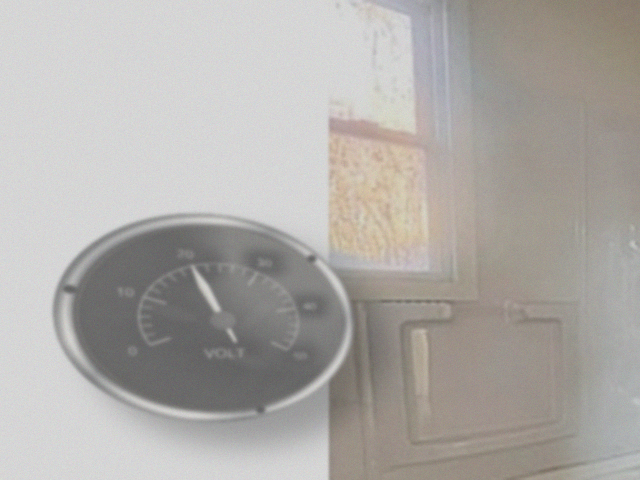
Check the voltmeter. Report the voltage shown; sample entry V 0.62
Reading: V 20
